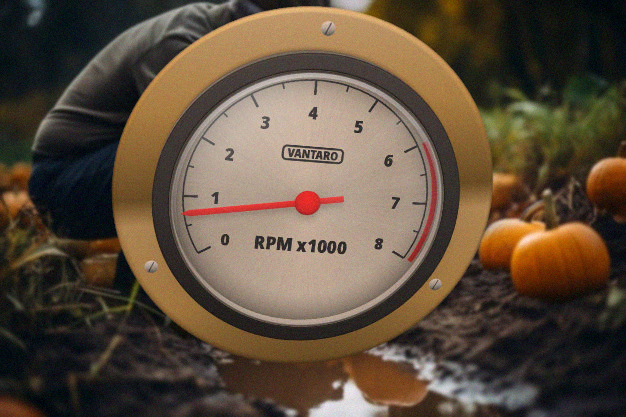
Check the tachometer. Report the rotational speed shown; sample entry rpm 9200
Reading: rpm 750
